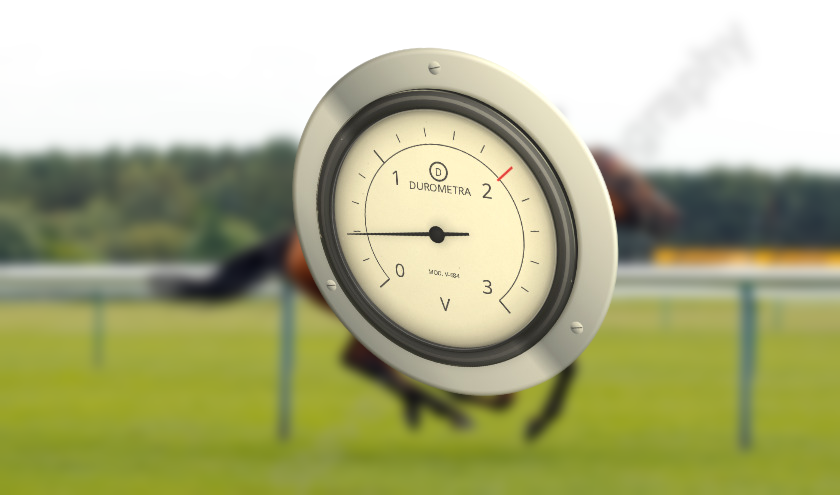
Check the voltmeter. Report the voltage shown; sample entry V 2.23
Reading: V 0.4
